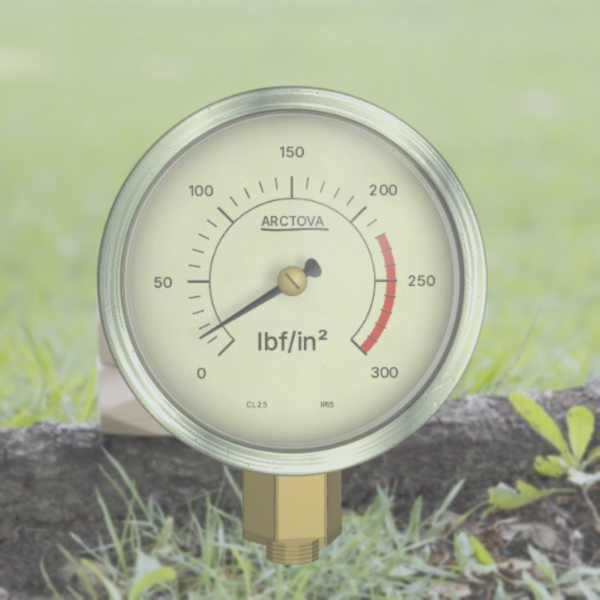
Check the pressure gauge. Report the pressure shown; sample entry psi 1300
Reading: psi 15
